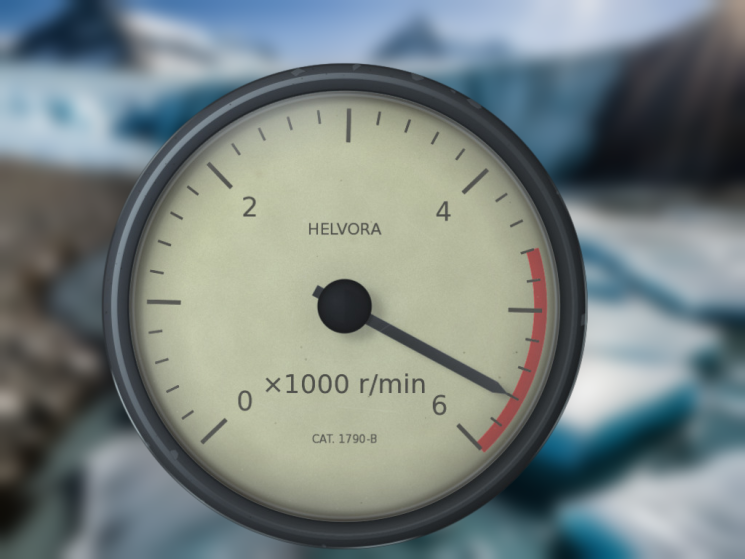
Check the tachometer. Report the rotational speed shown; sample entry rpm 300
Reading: rpm 5600
